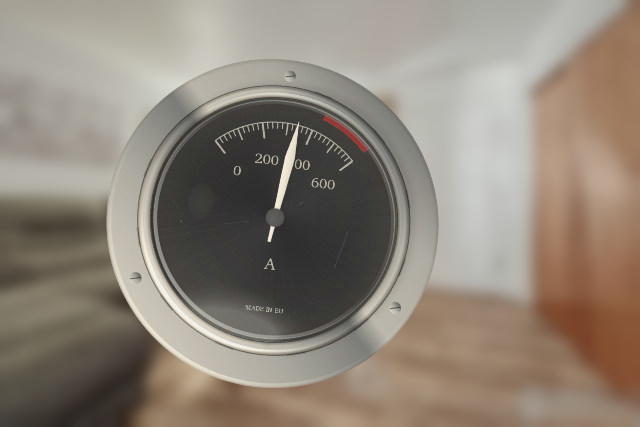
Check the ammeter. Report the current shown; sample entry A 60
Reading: A 340
